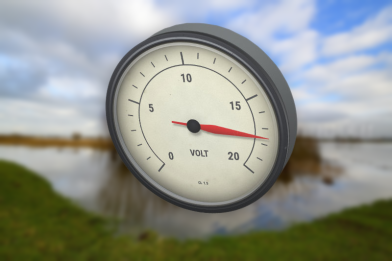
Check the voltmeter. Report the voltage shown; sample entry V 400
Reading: V 17.5
